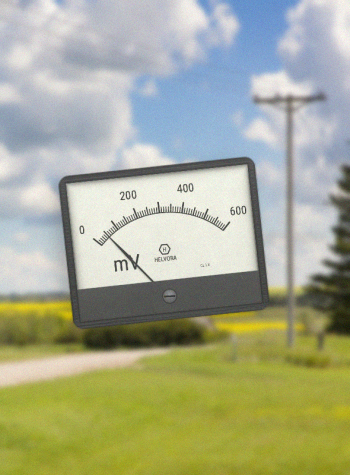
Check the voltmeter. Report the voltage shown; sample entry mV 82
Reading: mV 50
